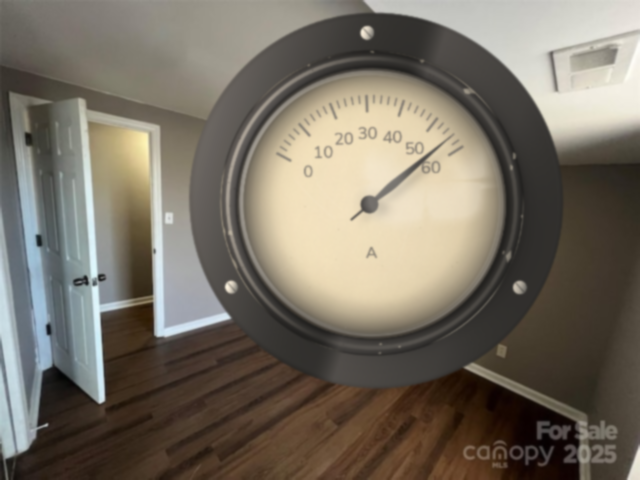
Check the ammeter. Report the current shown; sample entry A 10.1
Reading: A 56
